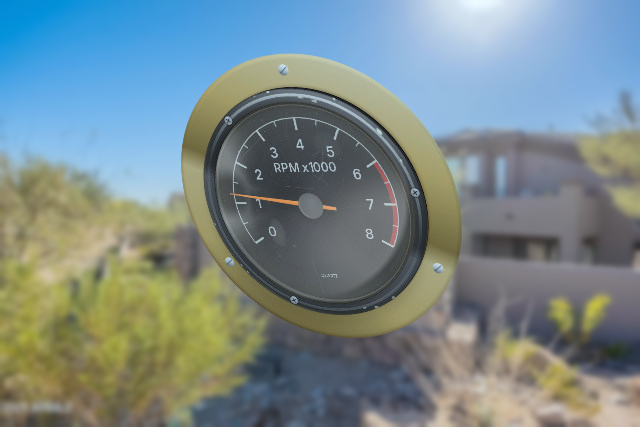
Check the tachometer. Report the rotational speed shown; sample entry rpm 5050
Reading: rpm 1250
